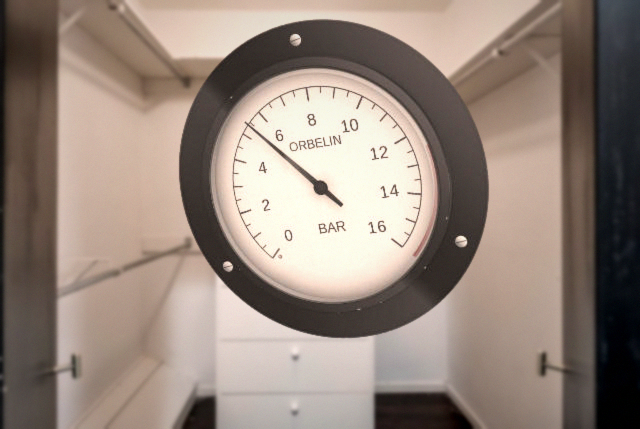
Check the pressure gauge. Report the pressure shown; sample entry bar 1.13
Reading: bar 5.5
